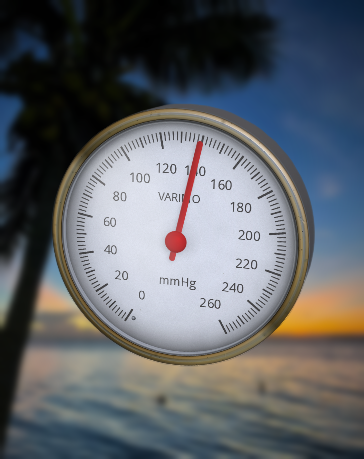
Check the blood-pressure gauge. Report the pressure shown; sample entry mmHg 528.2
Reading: mmHg 140
